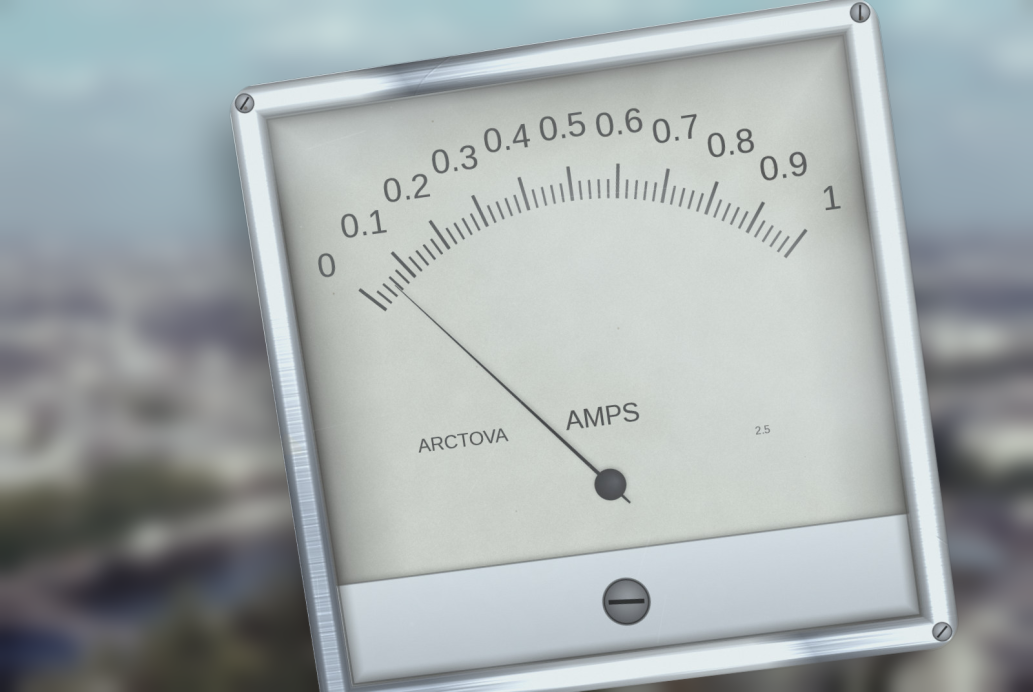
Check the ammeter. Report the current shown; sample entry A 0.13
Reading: A 0.06
